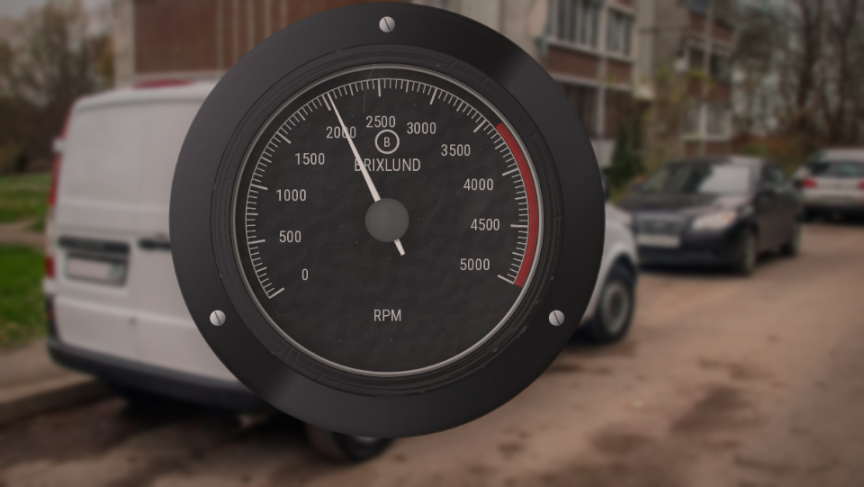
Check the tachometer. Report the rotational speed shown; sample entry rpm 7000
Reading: rpm 2050
